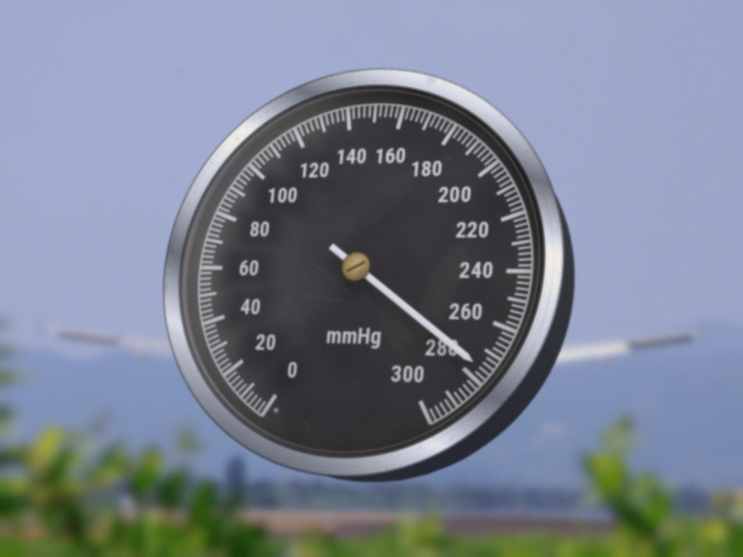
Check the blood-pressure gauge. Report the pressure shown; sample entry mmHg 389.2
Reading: mmHg 276
